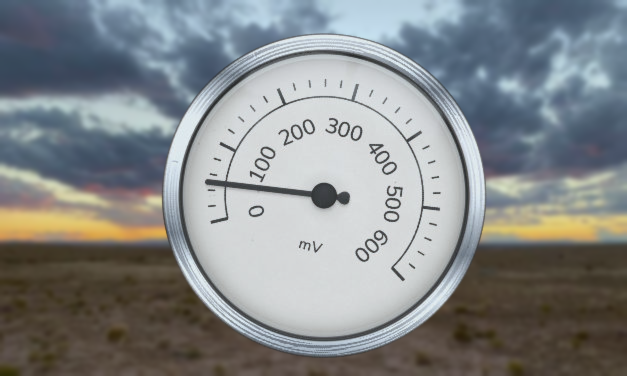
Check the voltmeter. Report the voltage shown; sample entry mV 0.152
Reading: mV 50
